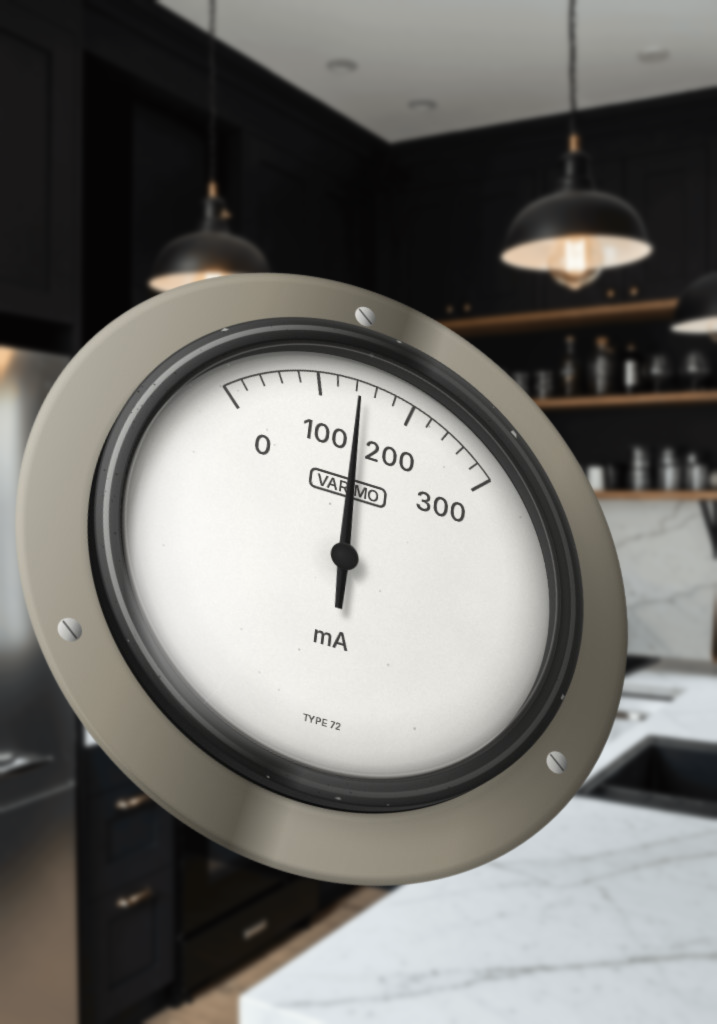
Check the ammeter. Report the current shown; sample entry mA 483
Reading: mA 140
